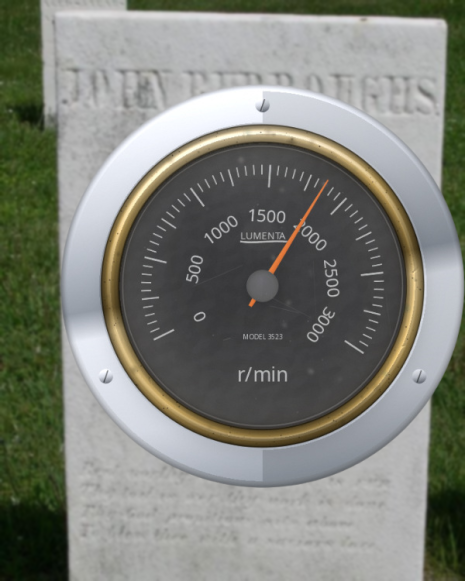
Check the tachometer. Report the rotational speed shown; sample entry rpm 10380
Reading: rpm 1850
